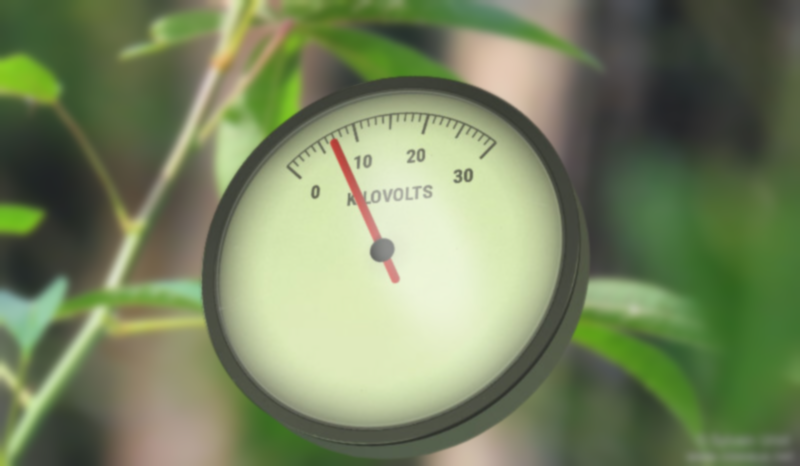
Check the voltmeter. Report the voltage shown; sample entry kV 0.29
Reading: kV 7
